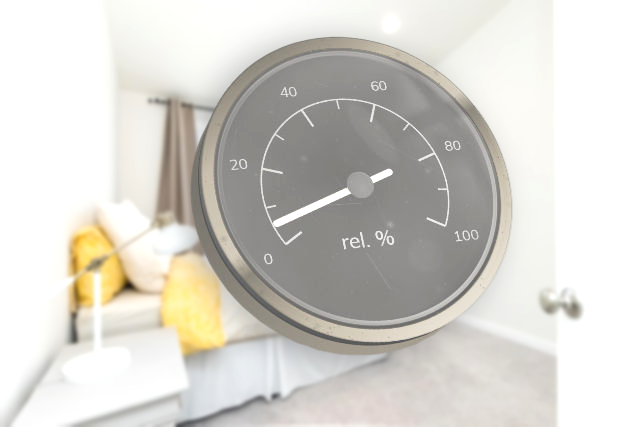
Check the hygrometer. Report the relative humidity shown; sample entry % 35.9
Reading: % 5
